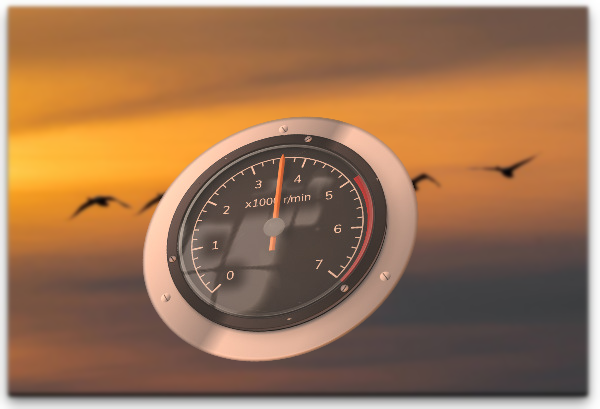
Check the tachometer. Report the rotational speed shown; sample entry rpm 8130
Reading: rpm 3600
